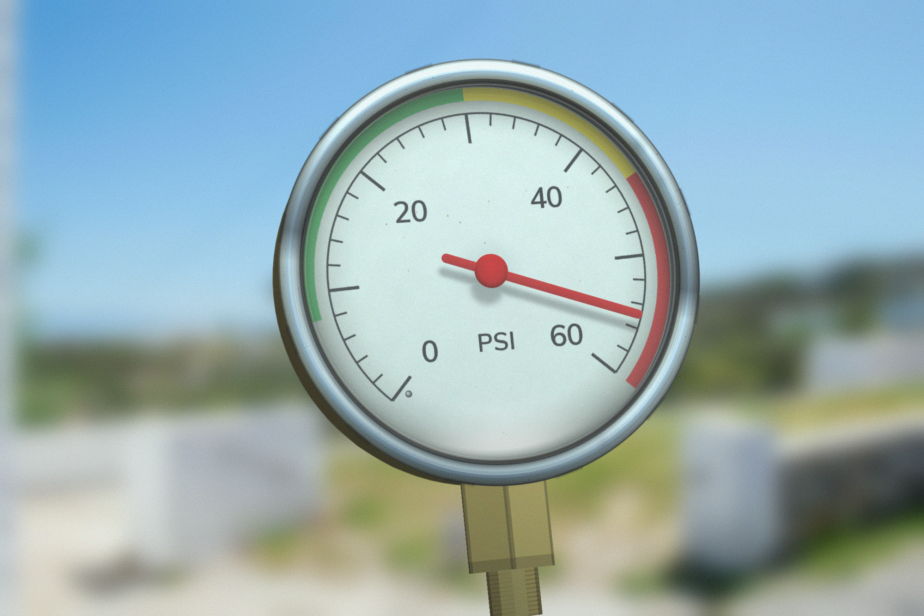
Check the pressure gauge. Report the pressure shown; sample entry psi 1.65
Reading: psi 55
